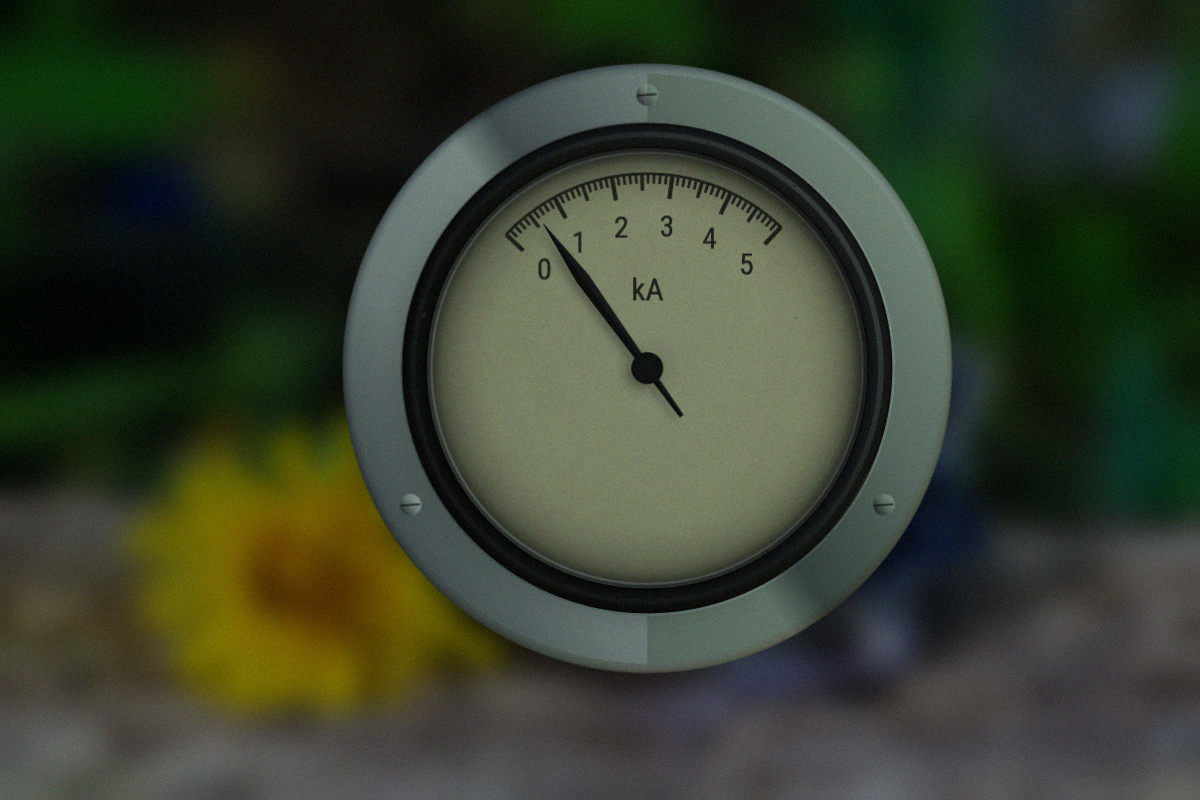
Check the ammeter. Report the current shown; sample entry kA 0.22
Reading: kA 0.6
